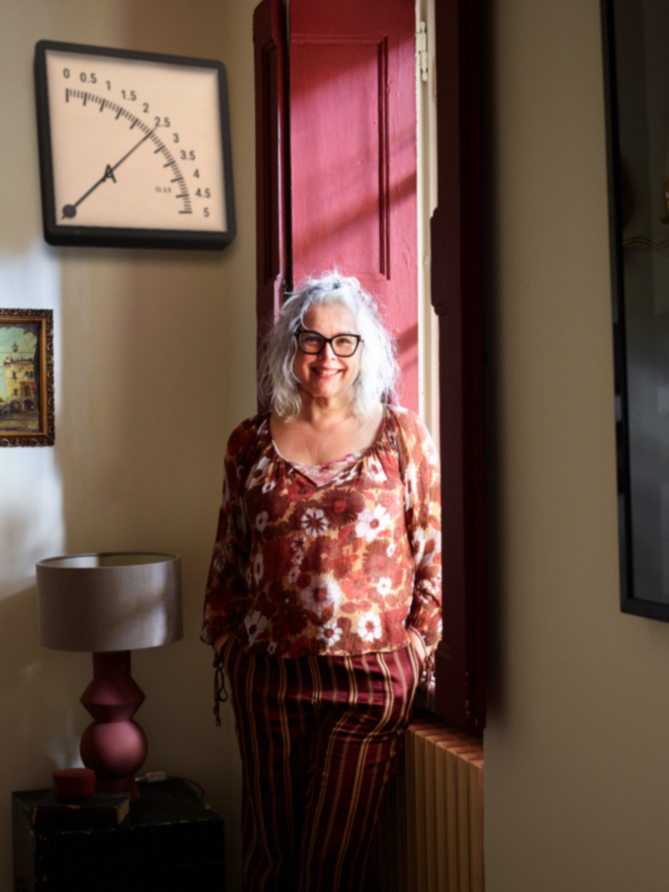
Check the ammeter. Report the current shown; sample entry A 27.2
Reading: A 2.5
